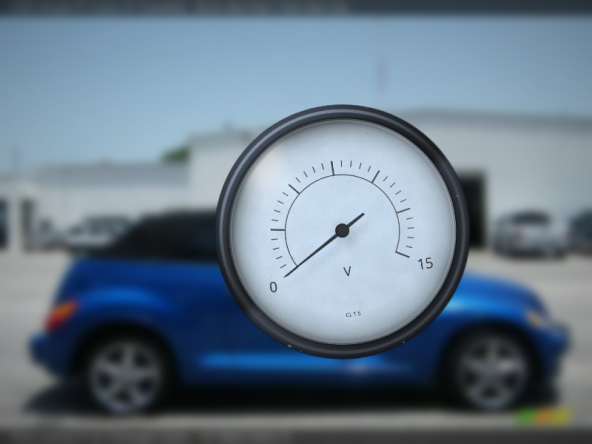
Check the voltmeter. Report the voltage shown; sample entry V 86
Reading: V 0
